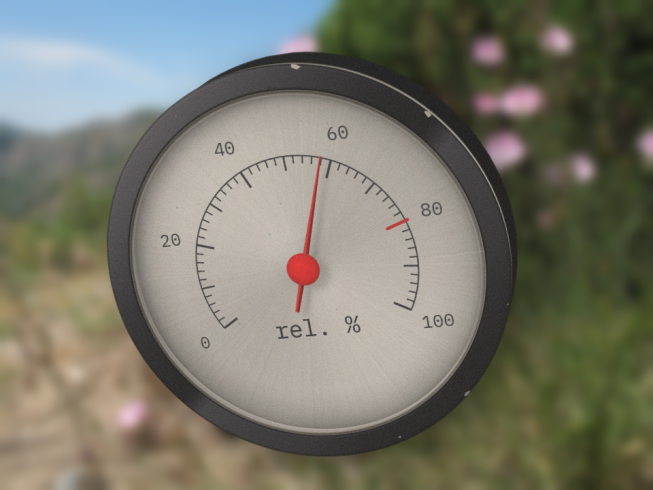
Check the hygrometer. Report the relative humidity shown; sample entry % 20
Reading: % 58
